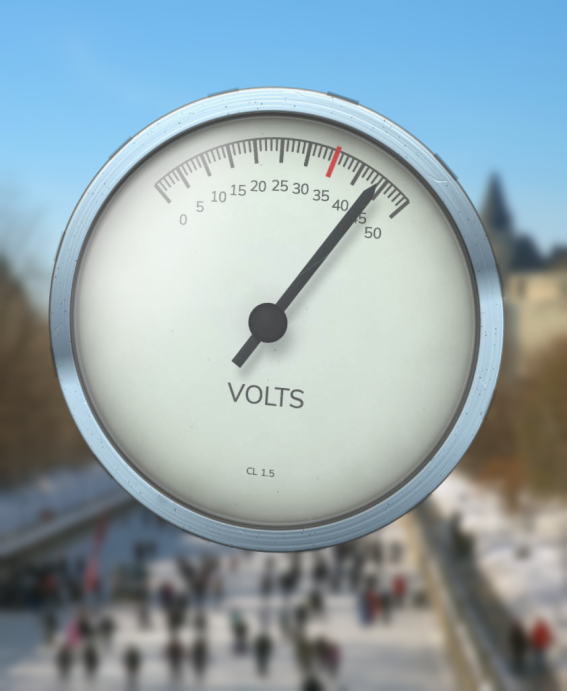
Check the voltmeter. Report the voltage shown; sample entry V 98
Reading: V 44
